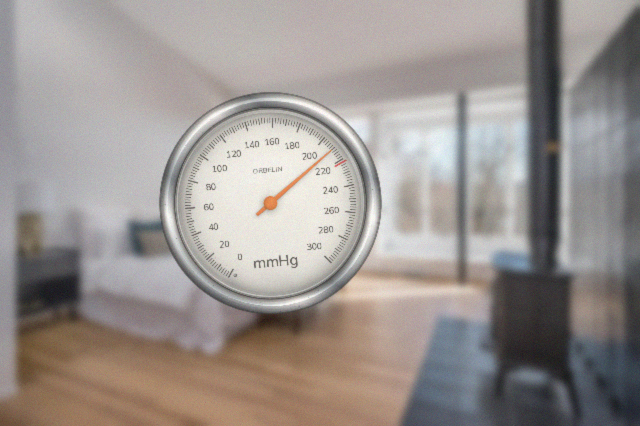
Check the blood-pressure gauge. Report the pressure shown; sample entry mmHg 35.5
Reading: mmHg 210
